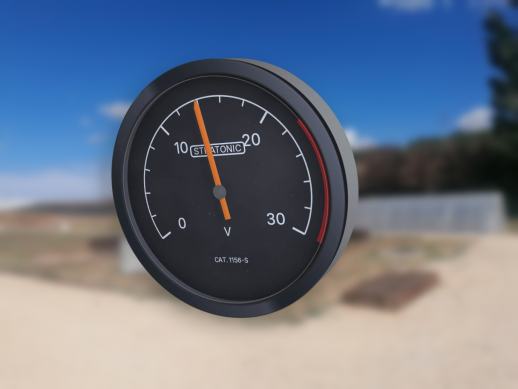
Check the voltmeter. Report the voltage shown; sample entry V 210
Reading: V 14
